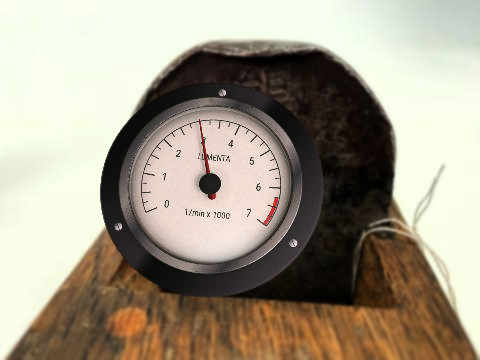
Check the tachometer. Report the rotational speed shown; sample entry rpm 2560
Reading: rpm 3000
